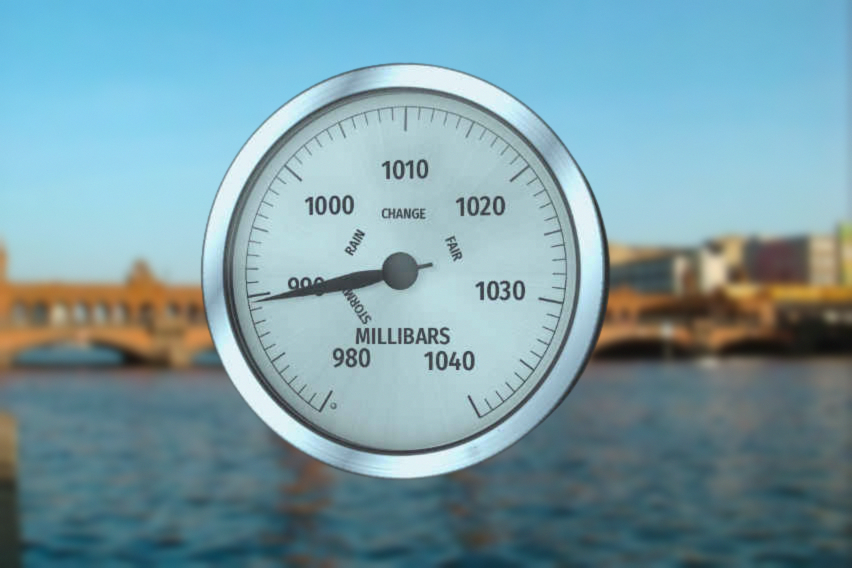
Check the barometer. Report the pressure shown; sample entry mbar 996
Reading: mbar 989.5
